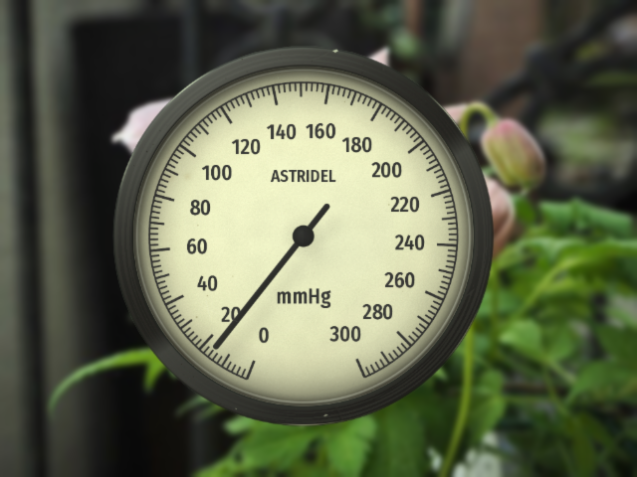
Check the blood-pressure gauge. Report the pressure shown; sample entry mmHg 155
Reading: mmHg 16
